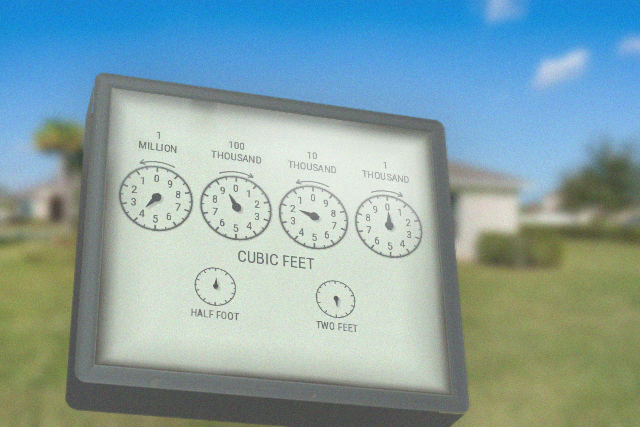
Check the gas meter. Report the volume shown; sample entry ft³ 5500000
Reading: ft³ 392000
